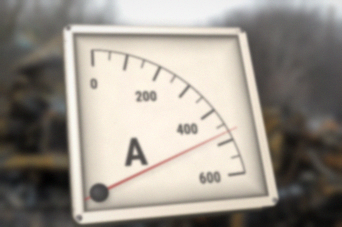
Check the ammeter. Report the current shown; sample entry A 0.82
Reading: A 475
